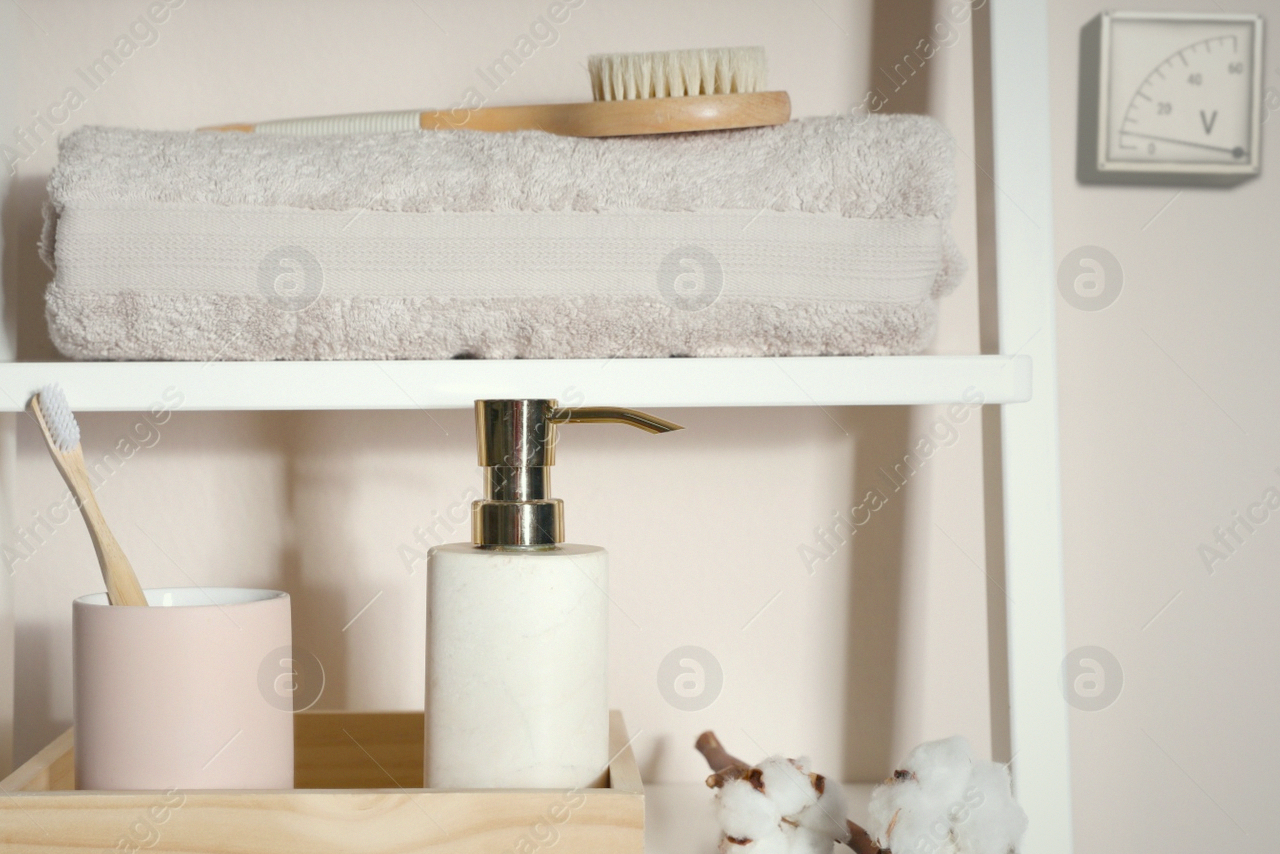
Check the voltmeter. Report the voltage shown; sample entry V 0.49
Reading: V 5
